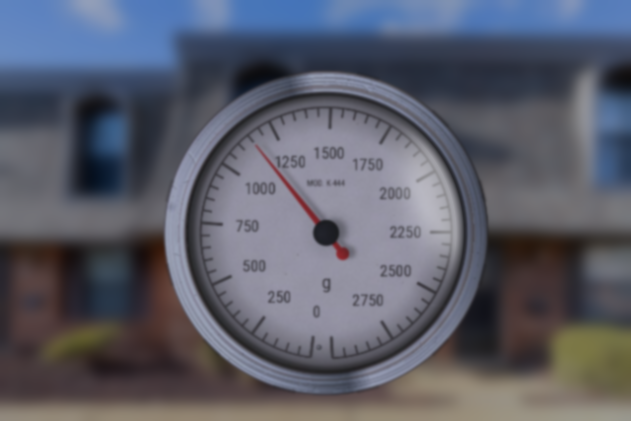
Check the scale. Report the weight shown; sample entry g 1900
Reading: g 1150
